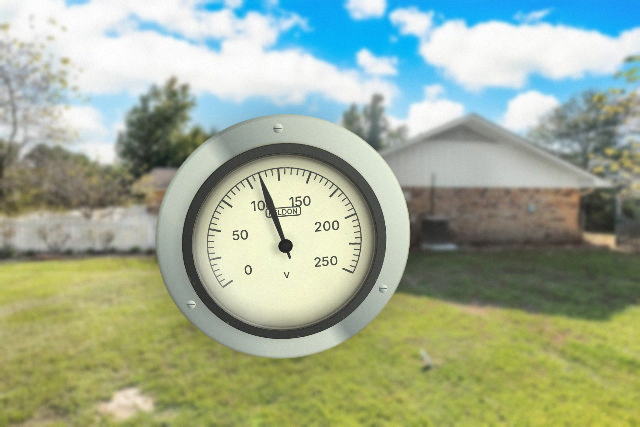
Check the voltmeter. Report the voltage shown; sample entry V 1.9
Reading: V 110
